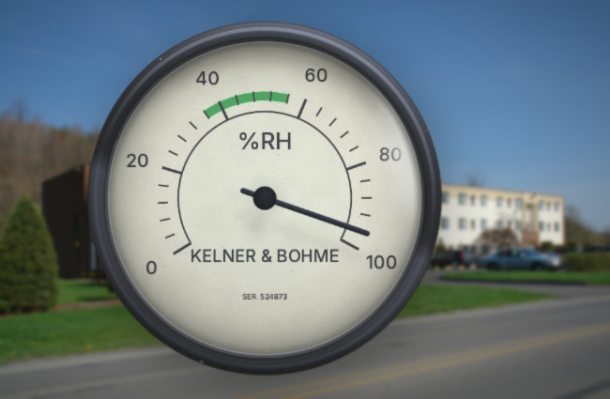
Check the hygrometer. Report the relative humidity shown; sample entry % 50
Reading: % 96
